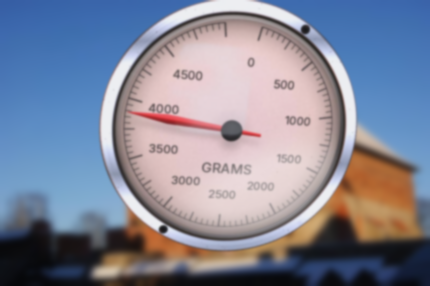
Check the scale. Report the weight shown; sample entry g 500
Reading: g 3900
